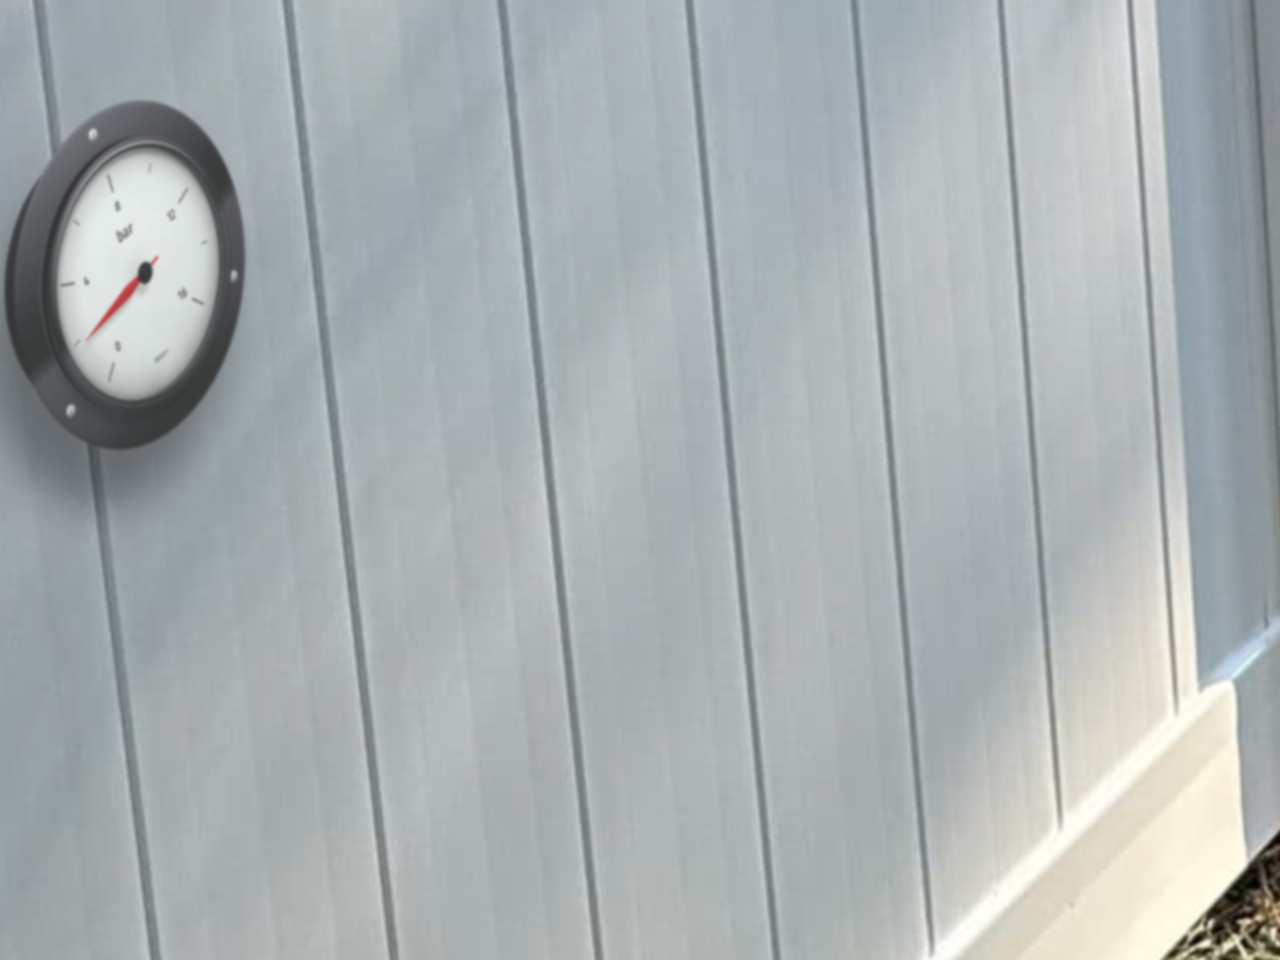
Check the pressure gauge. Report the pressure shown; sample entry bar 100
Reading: bar 2
